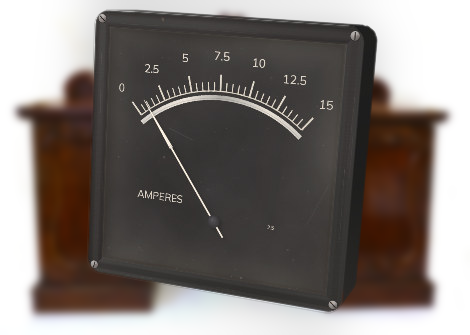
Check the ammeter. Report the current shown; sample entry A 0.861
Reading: A 1
